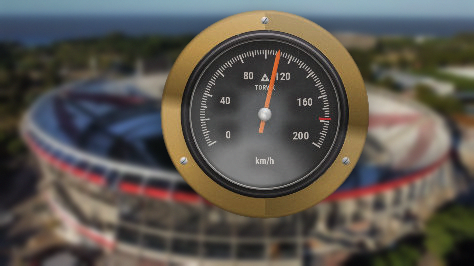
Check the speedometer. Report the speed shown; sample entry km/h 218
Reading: km/h 110
